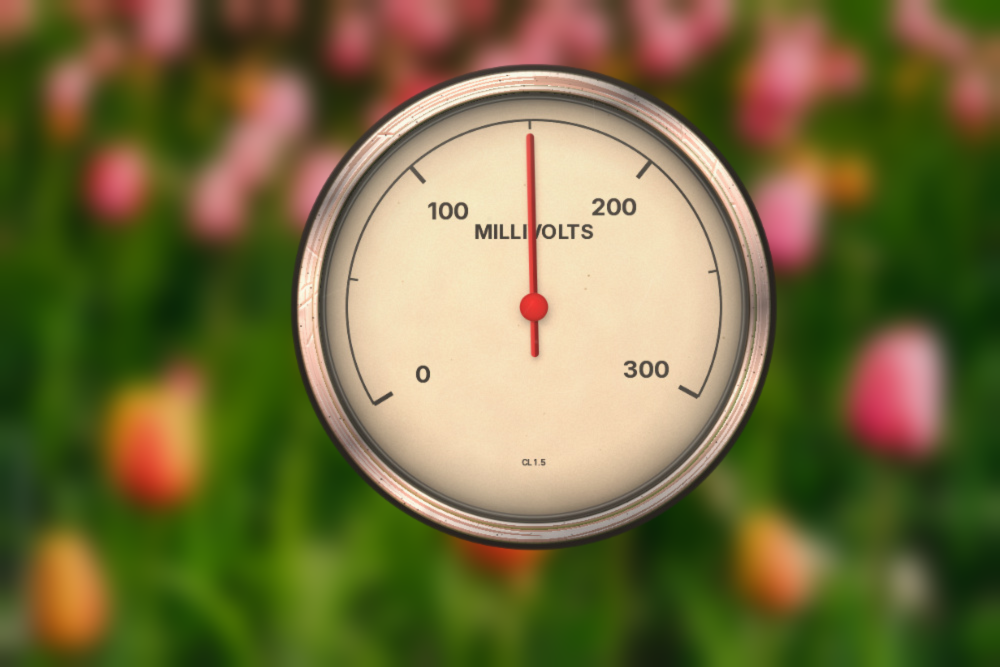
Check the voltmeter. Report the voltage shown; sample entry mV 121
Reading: mV 150
